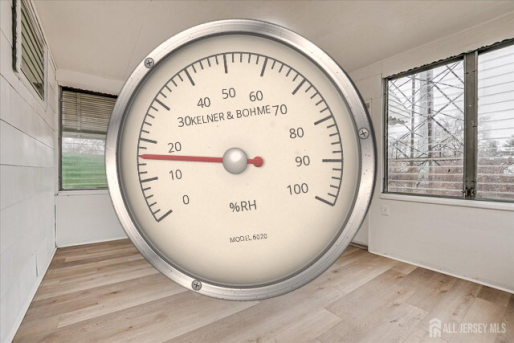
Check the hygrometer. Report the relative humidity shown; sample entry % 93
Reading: % 16
